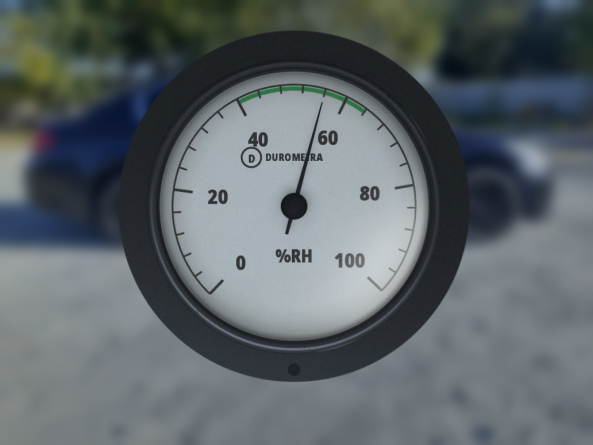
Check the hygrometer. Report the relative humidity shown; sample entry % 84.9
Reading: % 56
